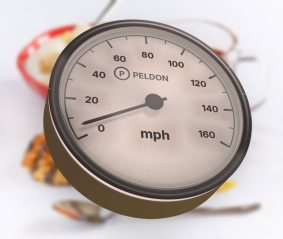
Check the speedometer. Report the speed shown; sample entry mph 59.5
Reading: mph 5
